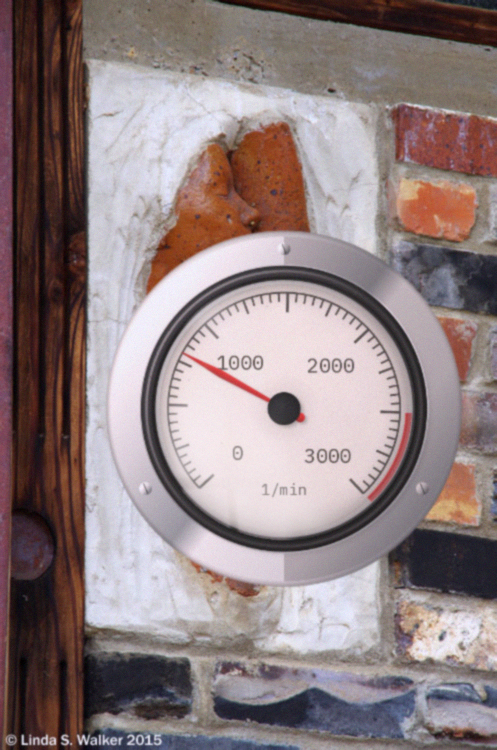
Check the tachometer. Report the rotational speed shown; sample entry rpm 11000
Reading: rpm 800
